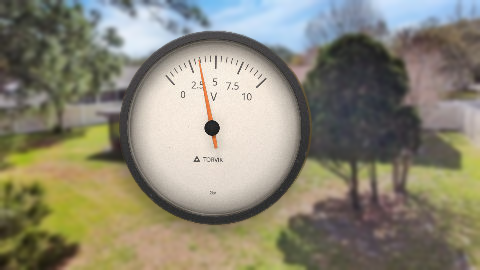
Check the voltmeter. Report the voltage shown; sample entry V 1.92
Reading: V 3.5
